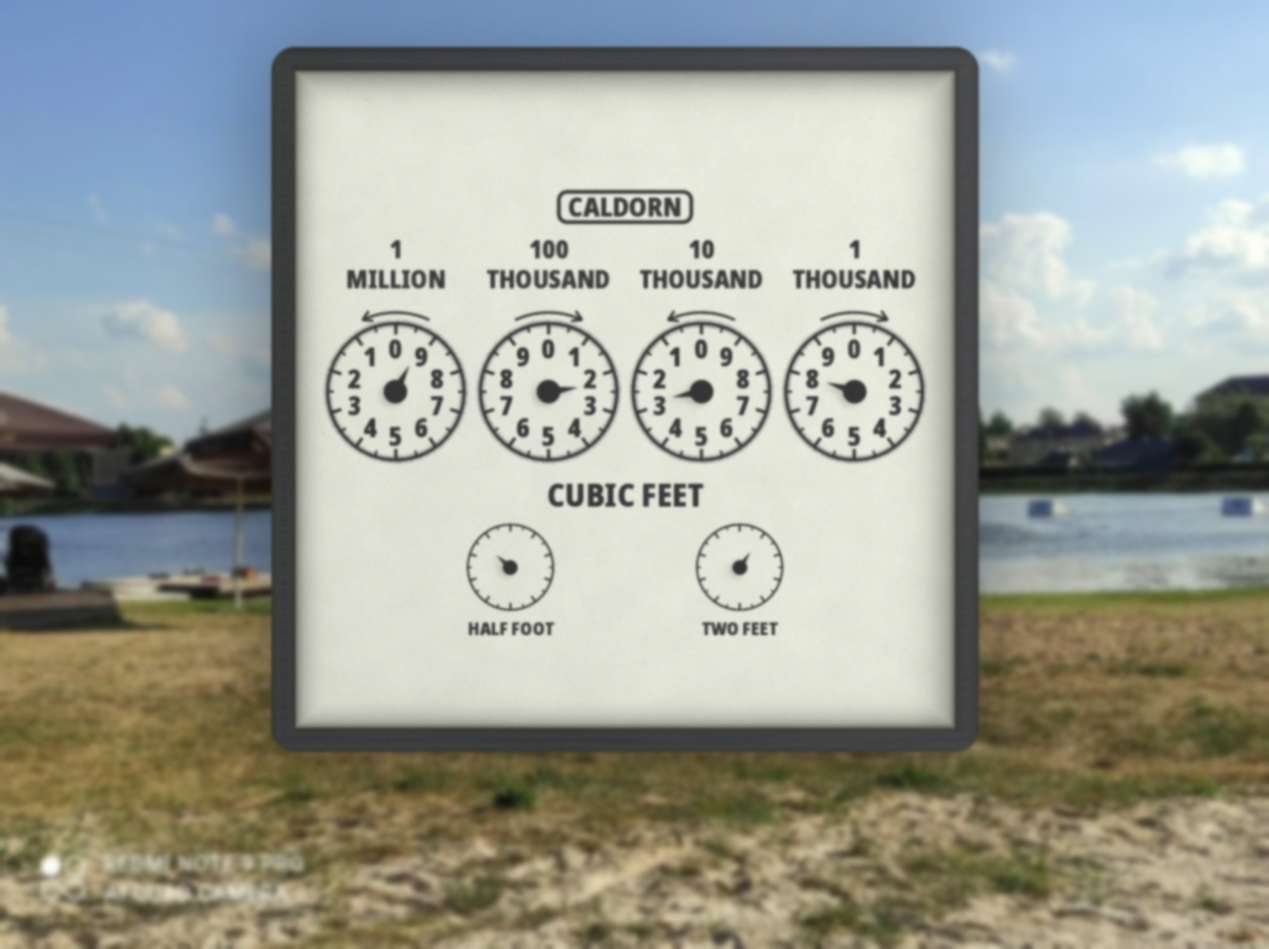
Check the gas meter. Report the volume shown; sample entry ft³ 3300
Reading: ft³ 922800
